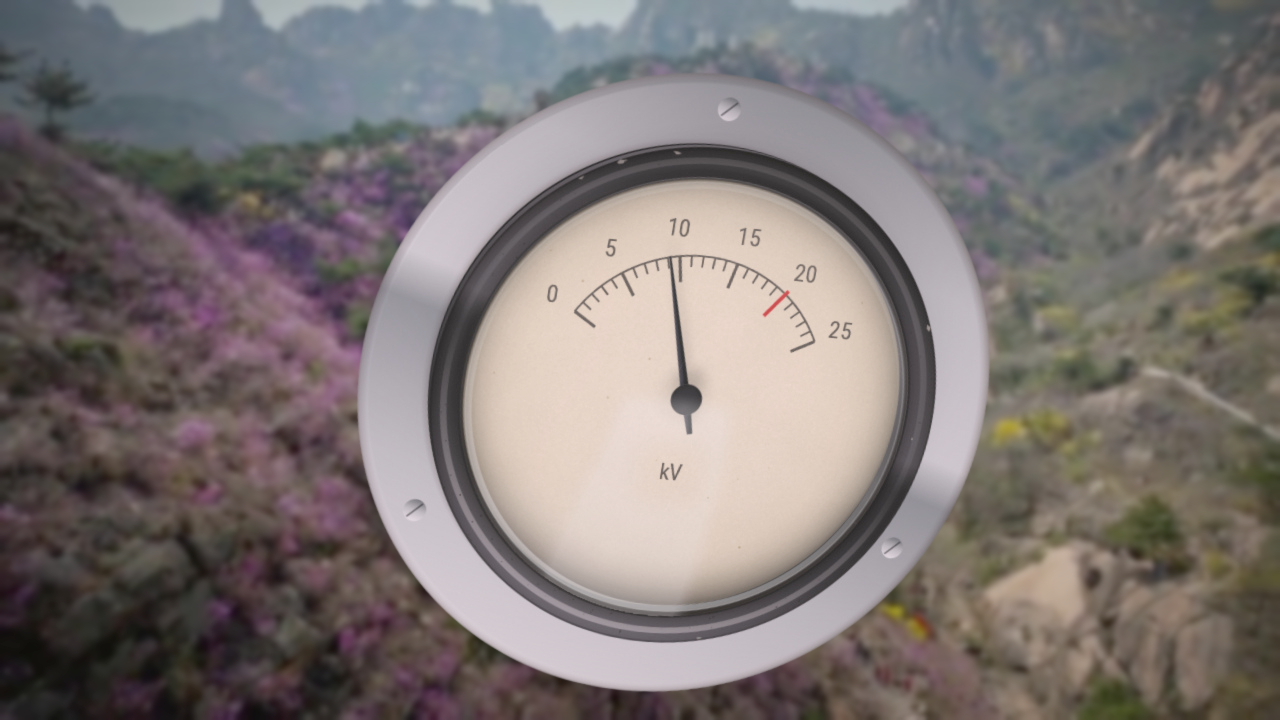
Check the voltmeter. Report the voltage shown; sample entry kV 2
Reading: kV 9
